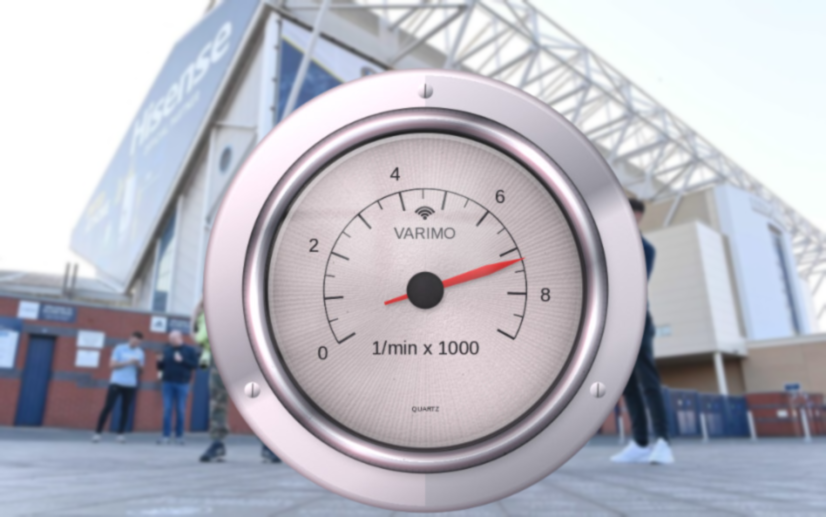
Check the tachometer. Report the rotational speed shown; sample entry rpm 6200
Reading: rpm 7250
